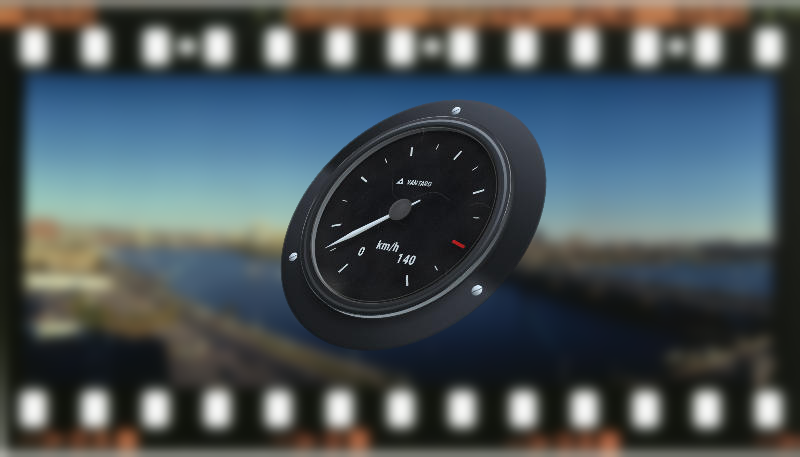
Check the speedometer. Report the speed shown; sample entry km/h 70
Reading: km/h 10
